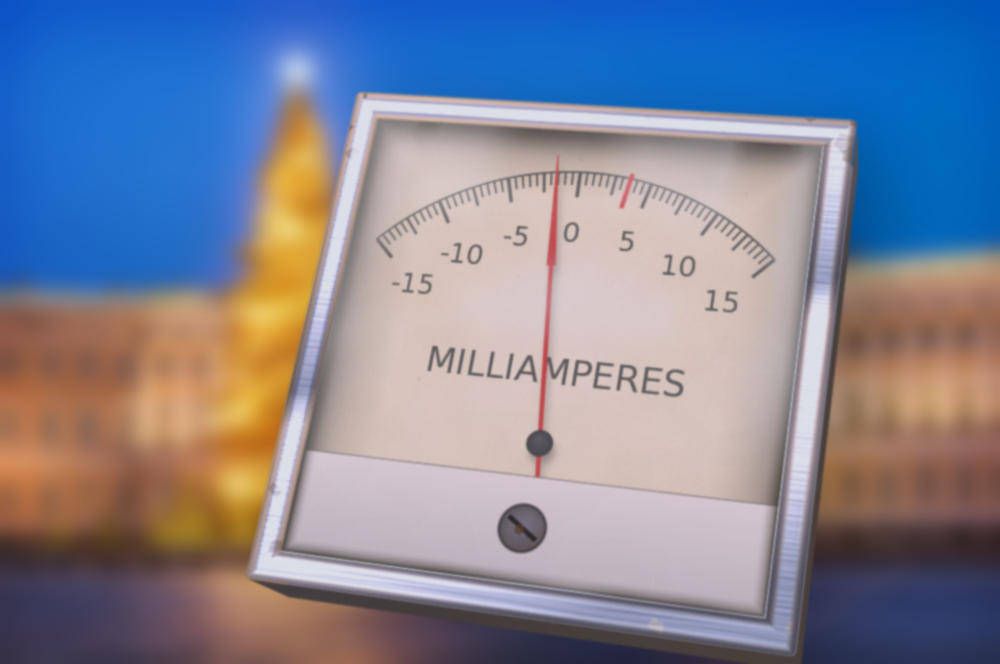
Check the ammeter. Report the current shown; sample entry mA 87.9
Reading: mA -1.5
